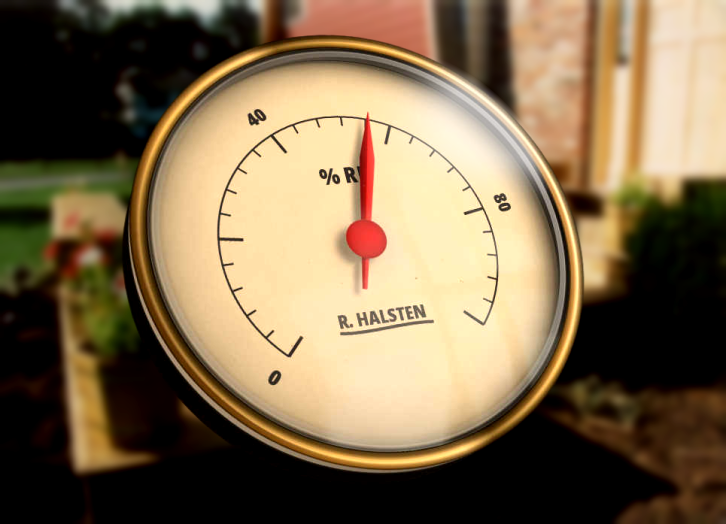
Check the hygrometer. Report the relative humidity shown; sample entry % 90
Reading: % 56
